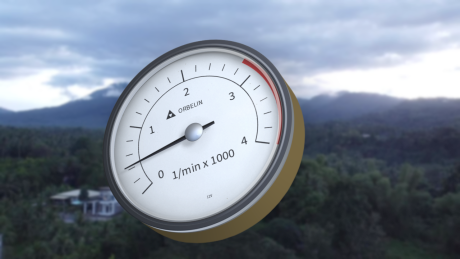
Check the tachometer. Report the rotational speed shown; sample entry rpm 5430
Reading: rpm 400
